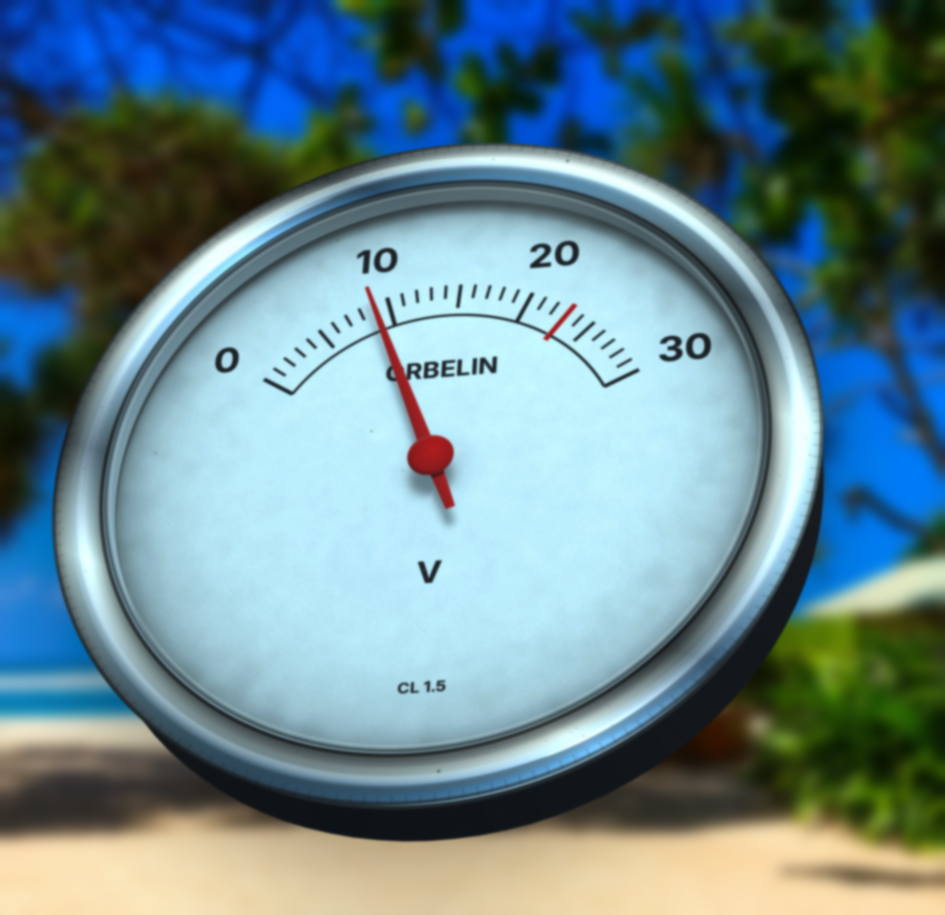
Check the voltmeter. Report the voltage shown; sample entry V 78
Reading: V 9
